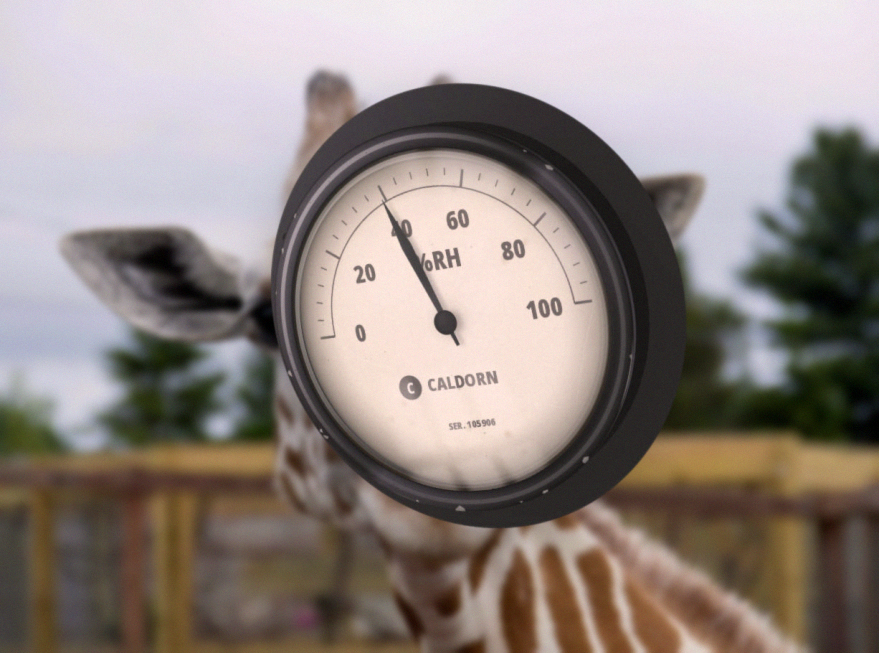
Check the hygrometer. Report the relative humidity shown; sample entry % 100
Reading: % 40
